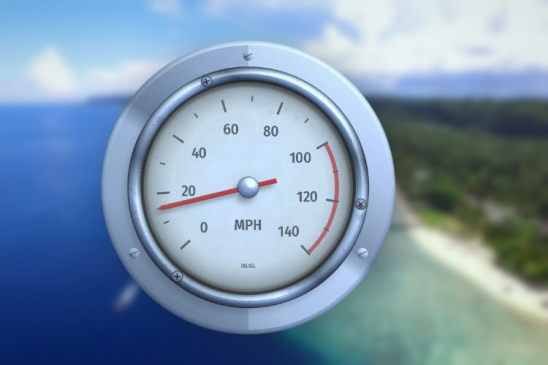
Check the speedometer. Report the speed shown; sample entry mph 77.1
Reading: mph 15
